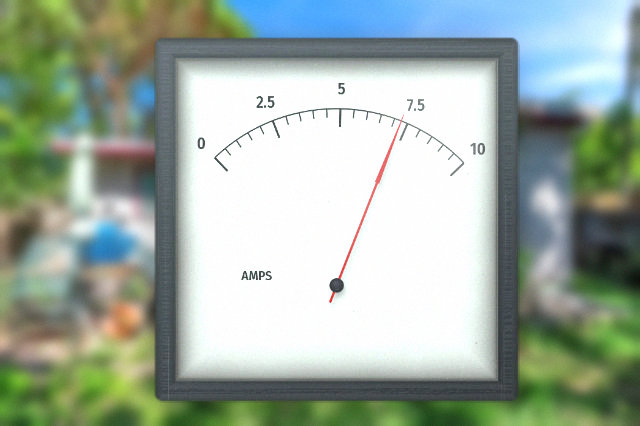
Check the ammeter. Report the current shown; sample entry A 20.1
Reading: A 7.25
